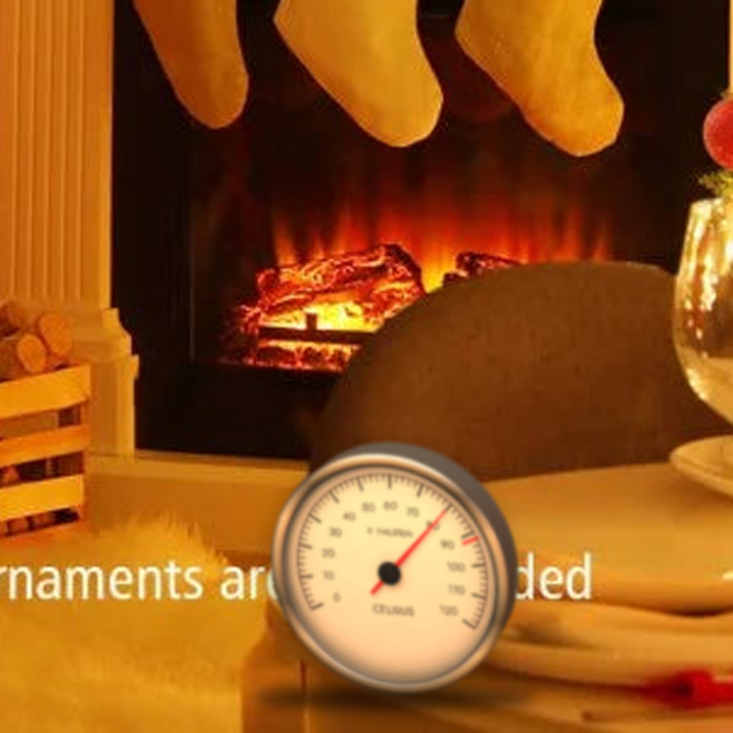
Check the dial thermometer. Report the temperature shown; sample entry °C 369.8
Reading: °C 80
